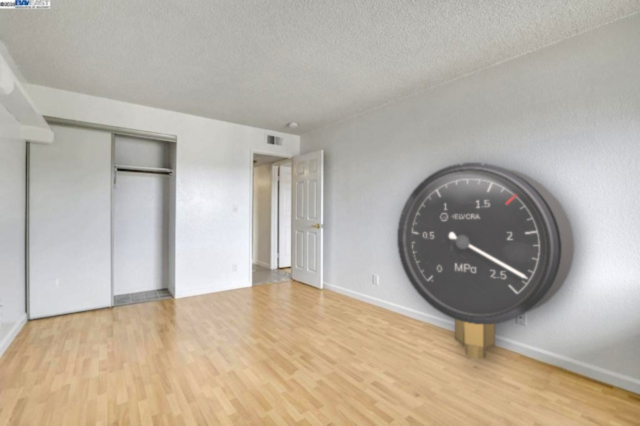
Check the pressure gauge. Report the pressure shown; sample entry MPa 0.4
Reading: MPa 2.35
